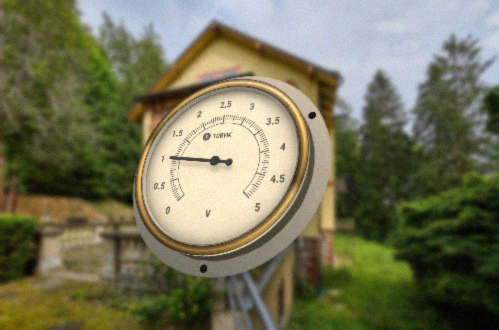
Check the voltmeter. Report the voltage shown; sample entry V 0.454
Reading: V 1
